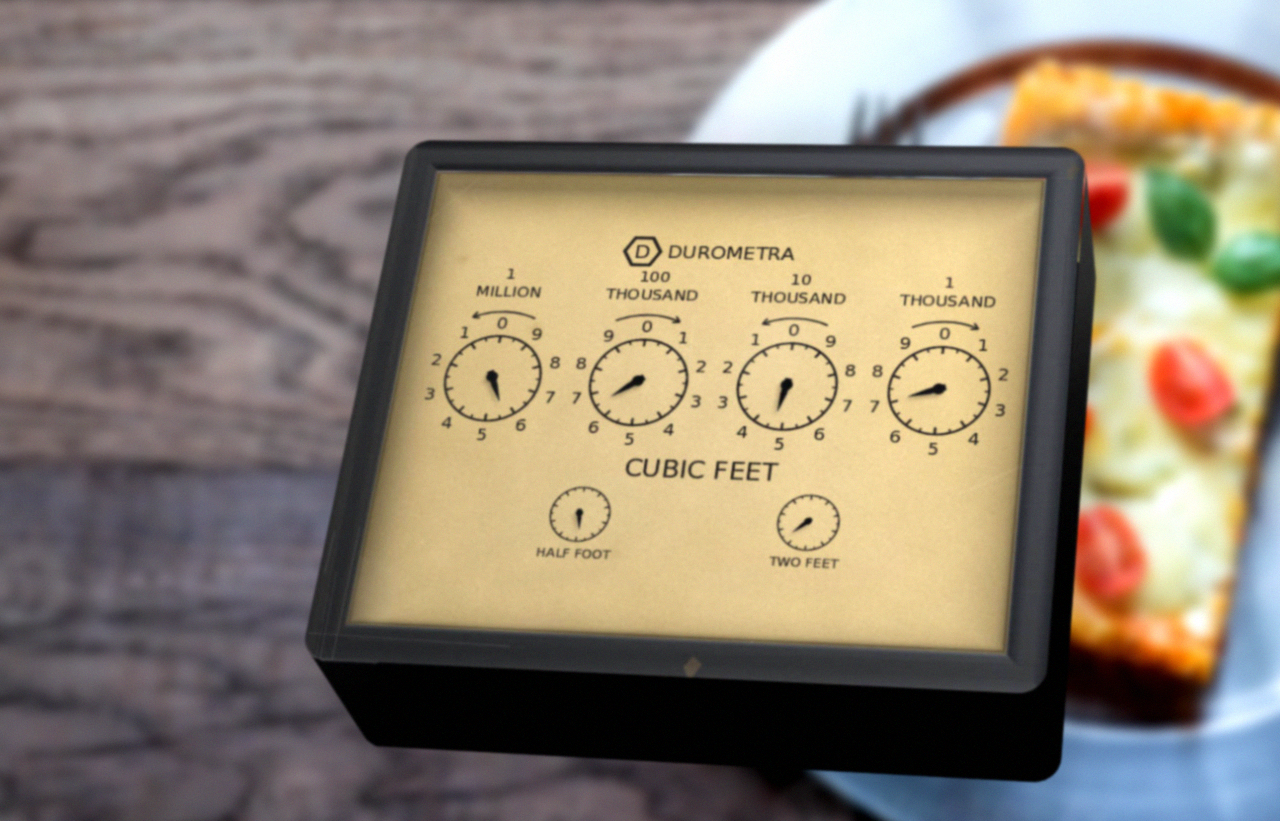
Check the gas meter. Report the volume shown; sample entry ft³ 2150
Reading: ft³ 564700
